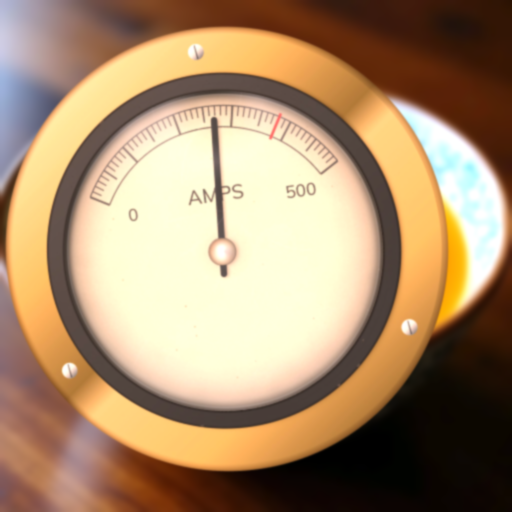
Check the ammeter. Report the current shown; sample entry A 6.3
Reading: A 270
